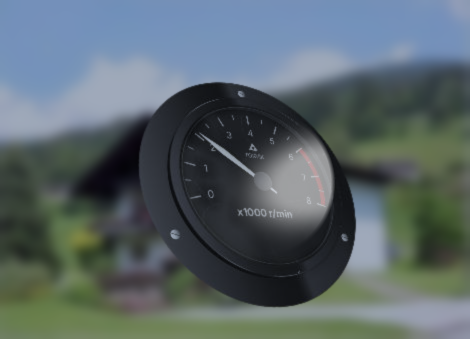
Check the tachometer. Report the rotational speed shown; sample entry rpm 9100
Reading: rpm 2000
